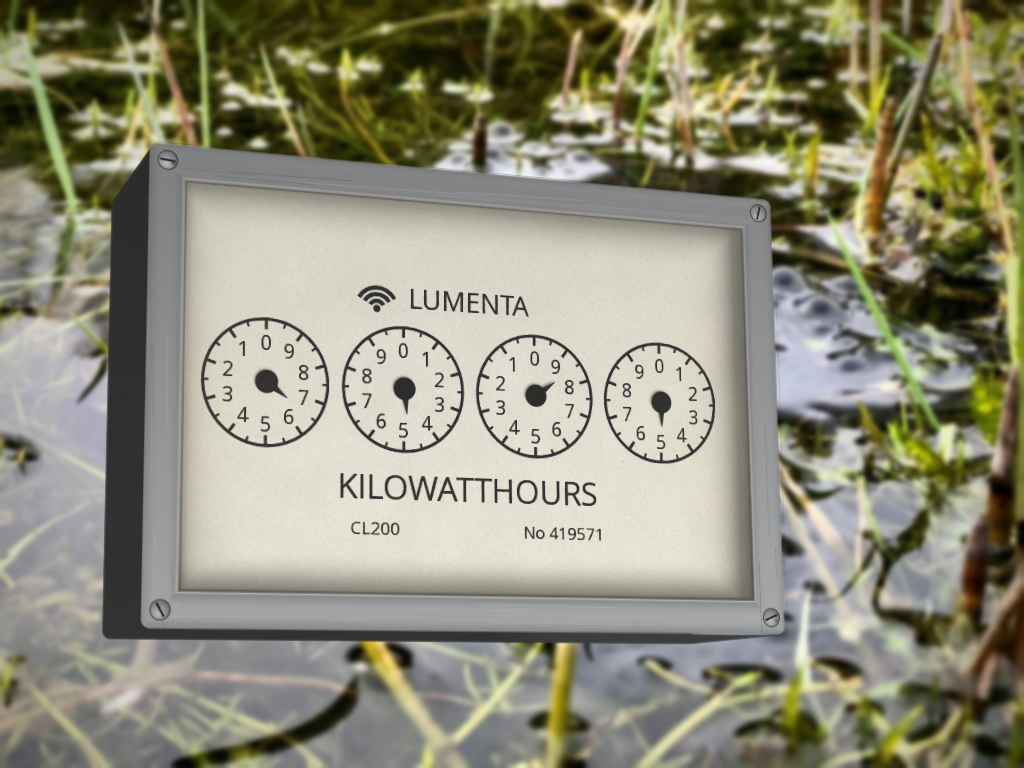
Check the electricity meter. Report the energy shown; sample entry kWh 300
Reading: kWh 6485
